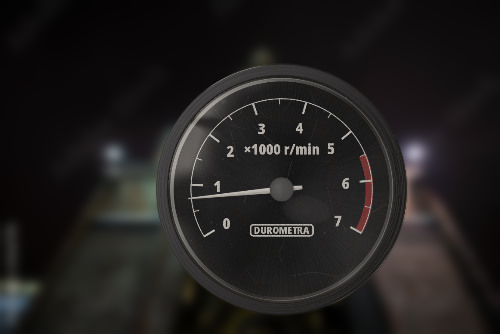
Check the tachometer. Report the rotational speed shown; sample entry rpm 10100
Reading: rpm 750
